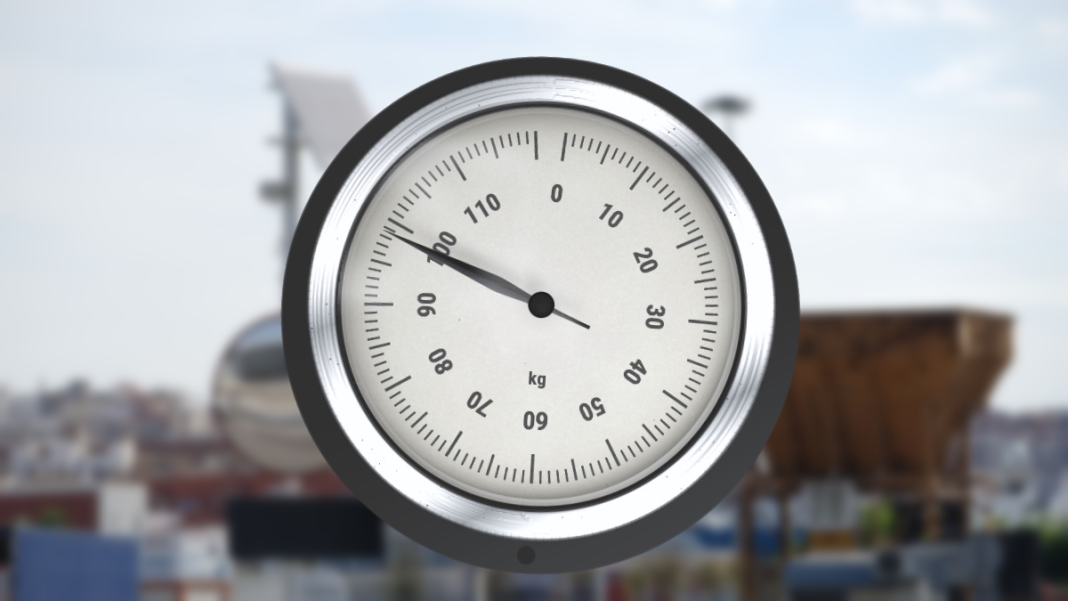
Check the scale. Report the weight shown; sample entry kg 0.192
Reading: kg 98.5
